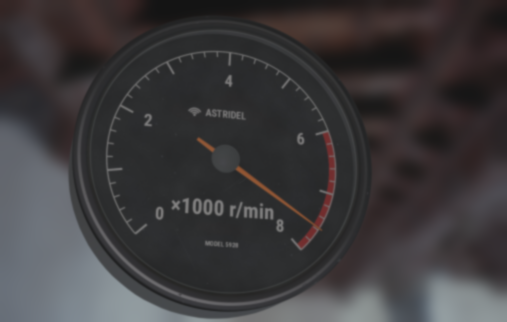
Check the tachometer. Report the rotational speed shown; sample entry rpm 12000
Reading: rpm 7600
